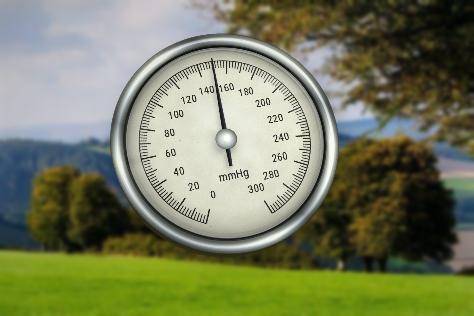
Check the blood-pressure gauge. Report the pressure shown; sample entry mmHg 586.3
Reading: mmHg 150
